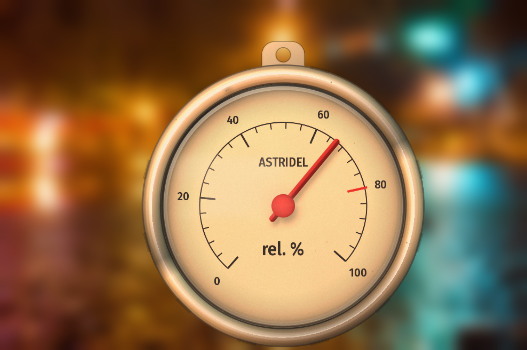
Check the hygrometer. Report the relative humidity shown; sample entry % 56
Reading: % 66
